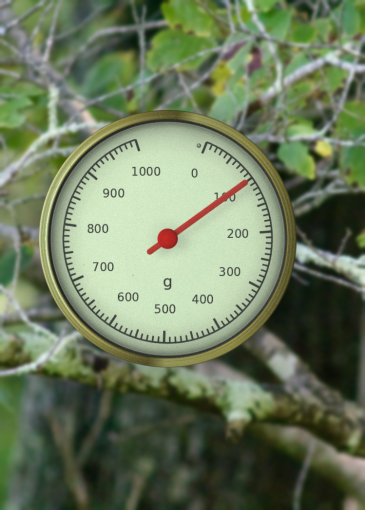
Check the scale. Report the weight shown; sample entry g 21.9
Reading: g 100
